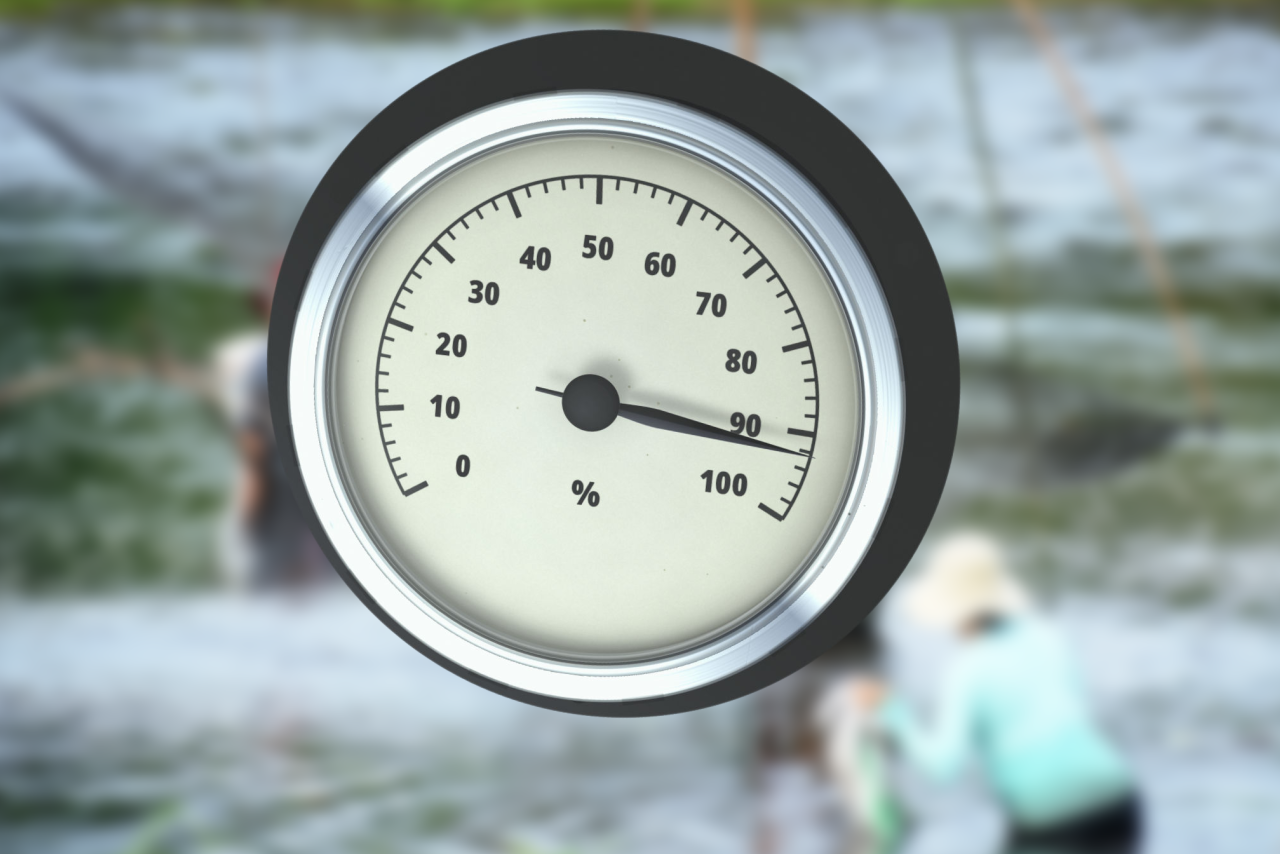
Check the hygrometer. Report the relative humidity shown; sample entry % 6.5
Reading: % 92
